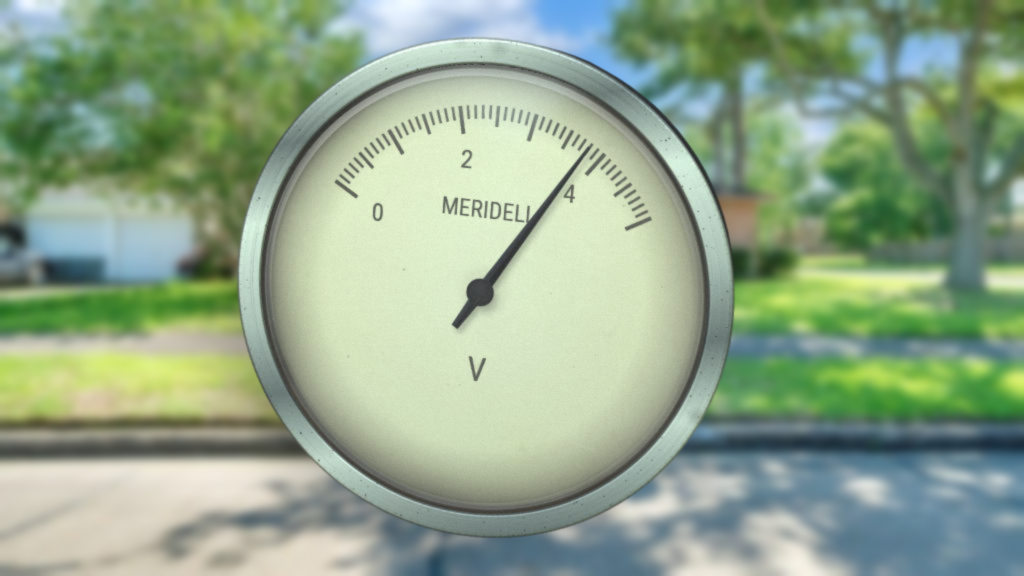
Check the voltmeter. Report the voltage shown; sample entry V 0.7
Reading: V 3.8
